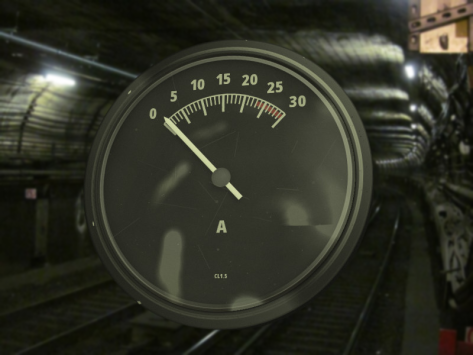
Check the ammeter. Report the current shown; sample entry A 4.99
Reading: A 1
